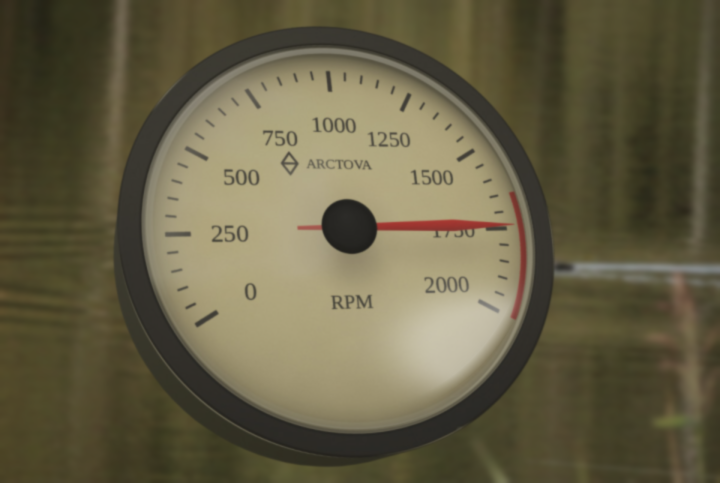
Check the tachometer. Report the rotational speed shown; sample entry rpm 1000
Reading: rpm 1750
